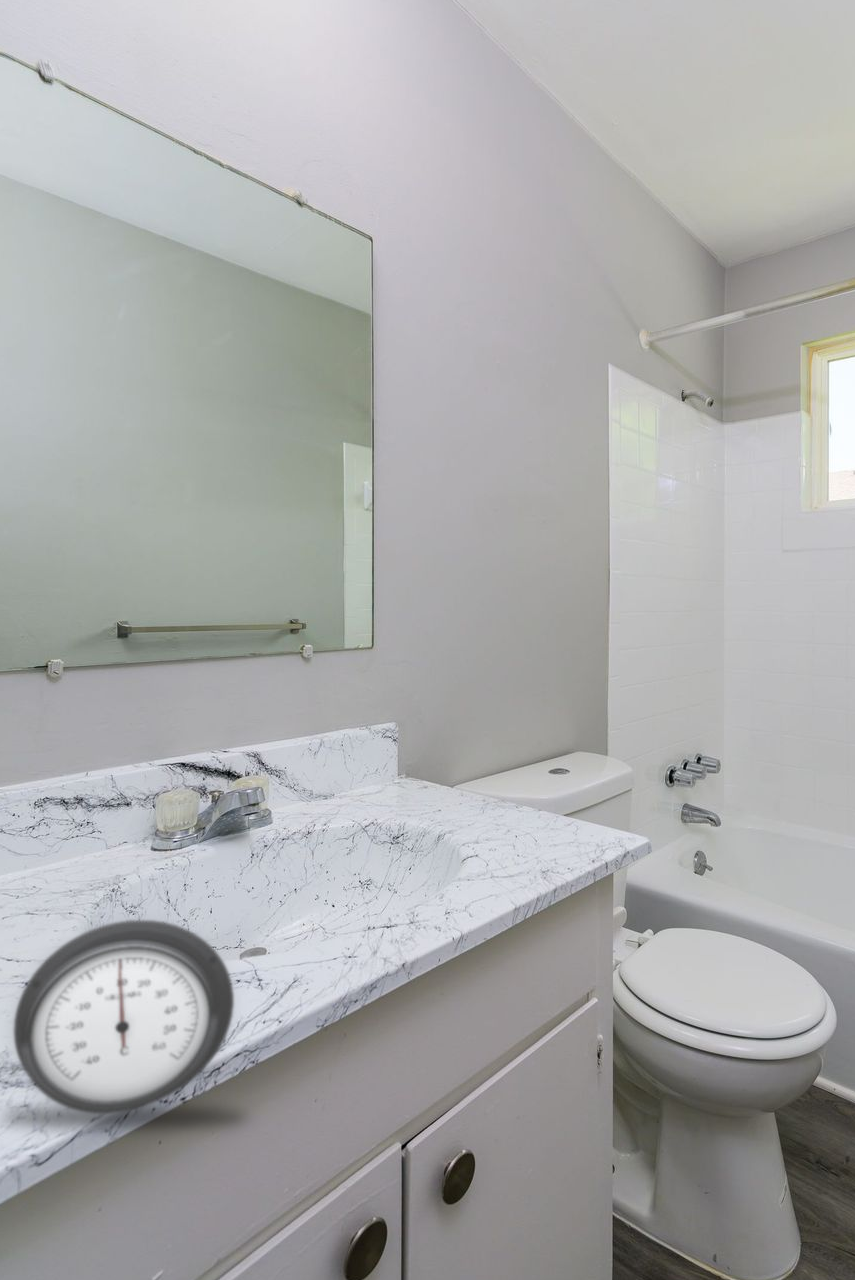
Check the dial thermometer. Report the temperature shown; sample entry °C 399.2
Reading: °C 10
